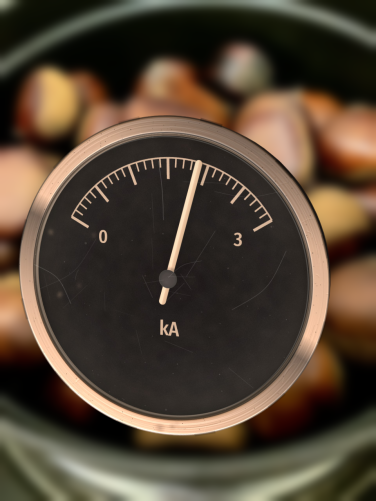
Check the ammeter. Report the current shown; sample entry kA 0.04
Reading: kA 1.9
